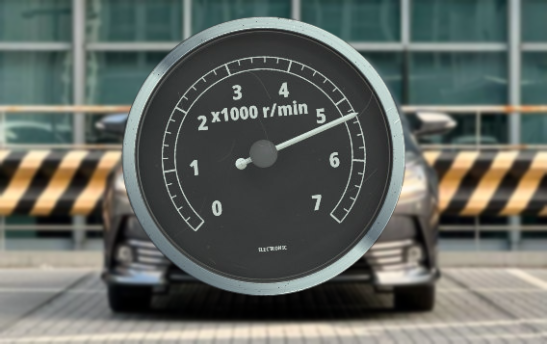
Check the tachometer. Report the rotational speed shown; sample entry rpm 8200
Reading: rpm 5300
